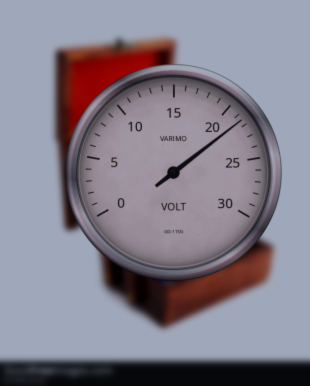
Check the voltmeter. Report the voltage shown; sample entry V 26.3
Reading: V 21.5
